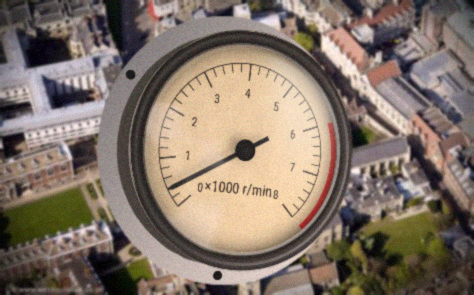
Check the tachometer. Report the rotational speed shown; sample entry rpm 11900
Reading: rpm 400
